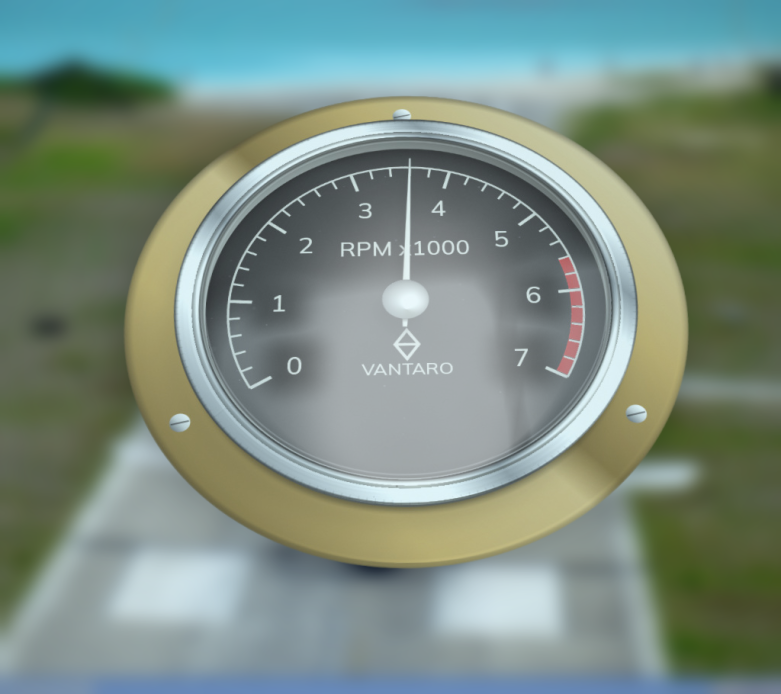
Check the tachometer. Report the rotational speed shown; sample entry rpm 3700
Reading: rpm 3600
